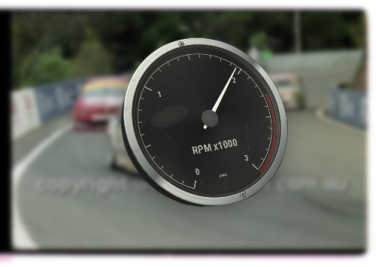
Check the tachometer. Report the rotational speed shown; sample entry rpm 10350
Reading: rpm 1950
